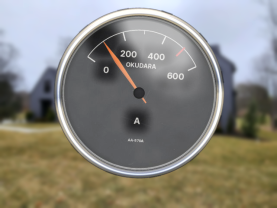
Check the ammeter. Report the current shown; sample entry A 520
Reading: A 100
